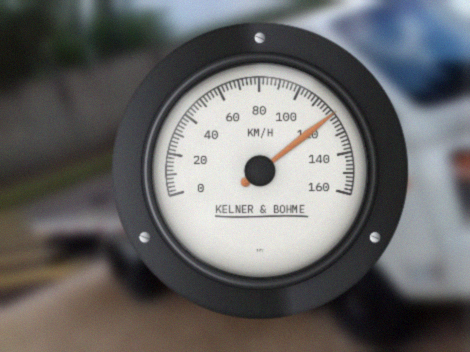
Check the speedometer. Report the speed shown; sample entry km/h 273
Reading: km/h 120
